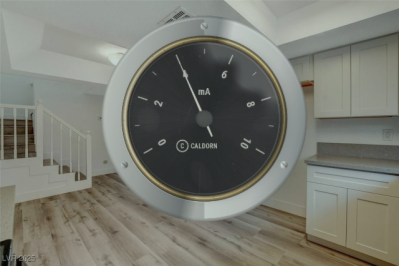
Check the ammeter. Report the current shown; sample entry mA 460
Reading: mA 4
